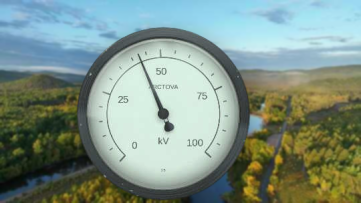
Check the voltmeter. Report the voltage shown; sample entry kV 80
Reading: kV 42.5
